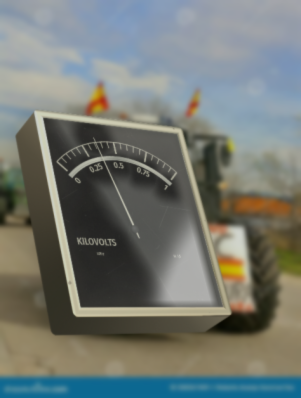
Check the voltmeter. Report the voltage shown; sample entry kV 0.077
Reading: kV 0.35
